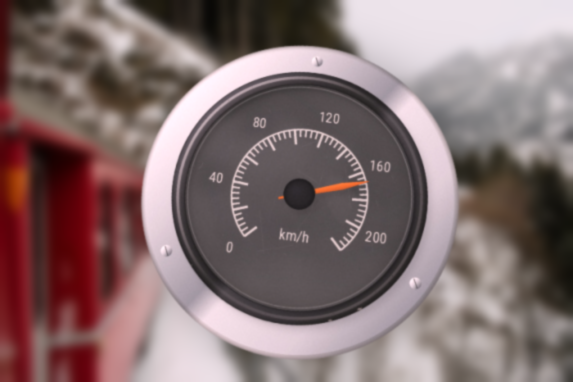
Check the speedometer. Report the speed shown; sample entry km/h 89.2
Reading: km/h 168
